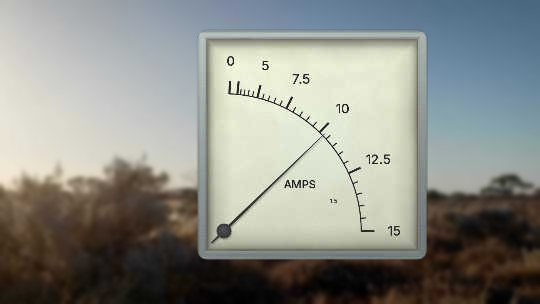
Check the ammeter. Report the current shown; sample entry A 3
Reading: A 10.25
